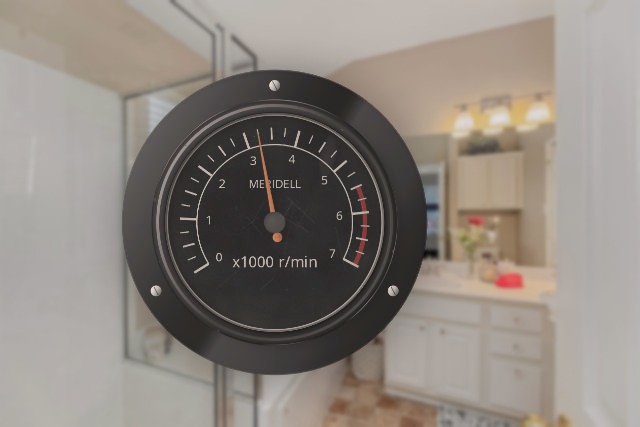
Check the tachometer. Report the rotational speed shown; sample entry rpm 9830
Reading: rpm 3250
